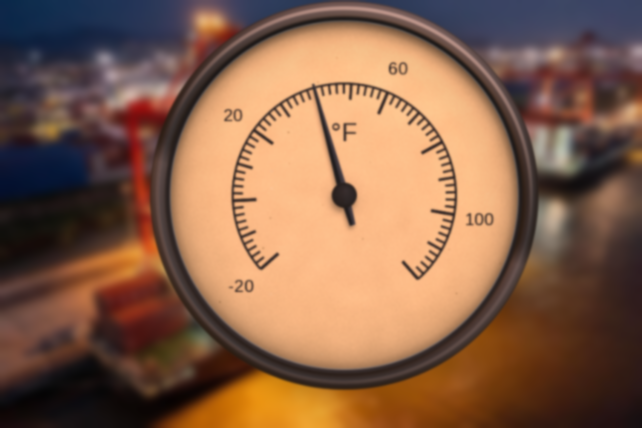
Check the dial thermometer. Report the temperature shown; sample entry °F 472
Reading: °F 40
